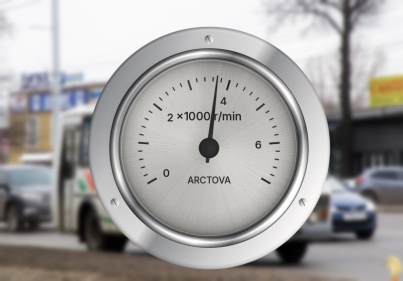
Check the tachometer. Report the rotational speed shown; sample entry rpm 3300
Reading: rpm 3700
